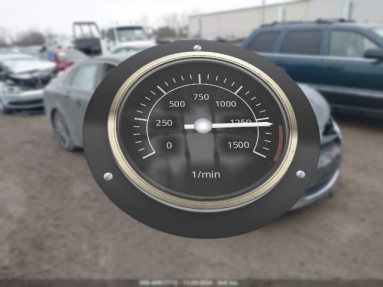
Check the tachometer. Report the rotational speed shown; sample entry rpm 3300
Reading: rpm 1300
